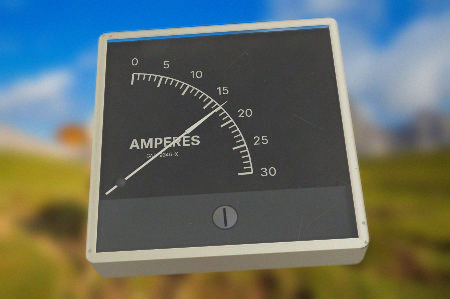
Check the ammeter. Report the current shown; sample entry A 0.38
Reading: A 17
